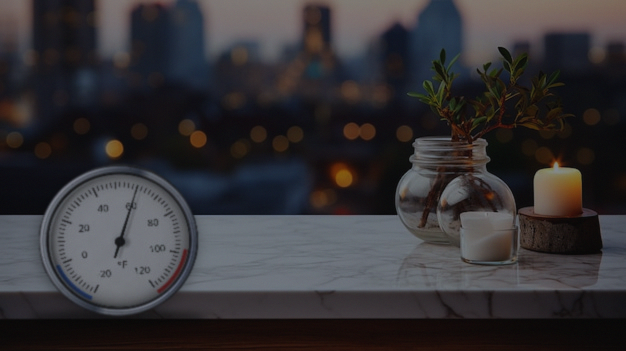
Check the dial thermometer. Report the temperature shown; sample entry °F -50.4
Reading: °F 60
